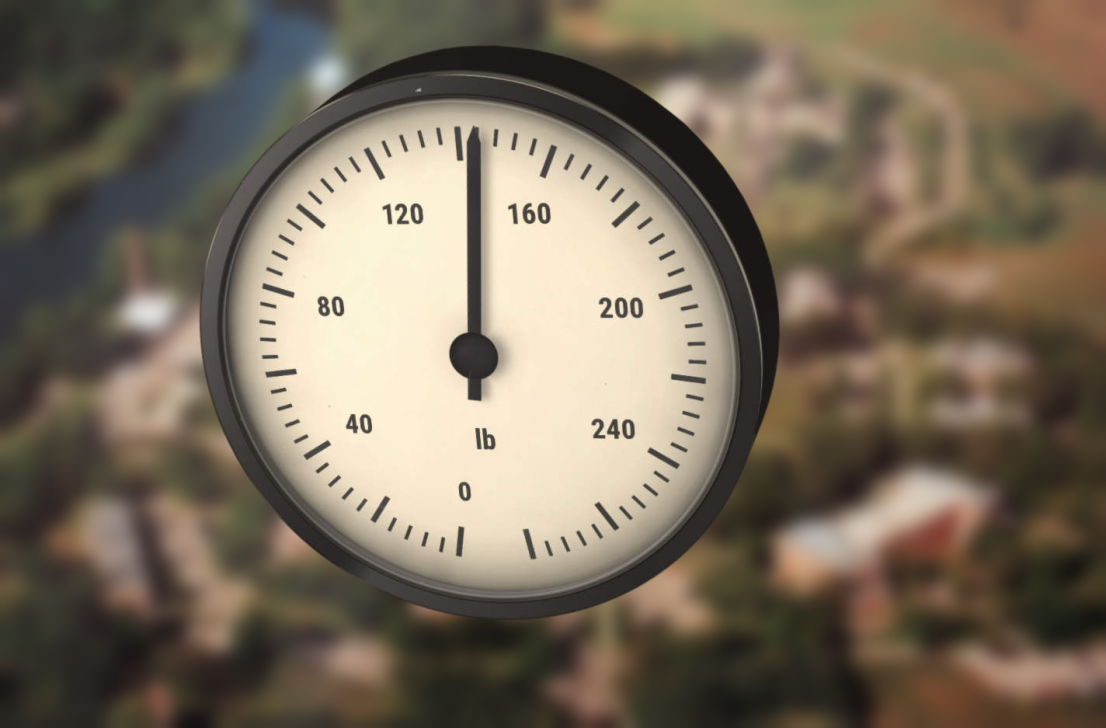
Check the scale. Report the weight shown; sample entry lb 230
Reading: lb 144
